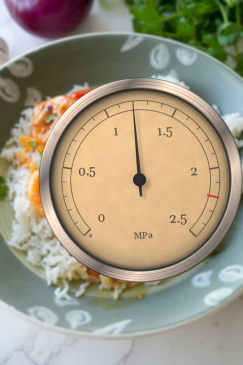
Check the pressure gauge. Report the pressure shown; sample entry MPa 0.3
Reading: MPa 1.2
